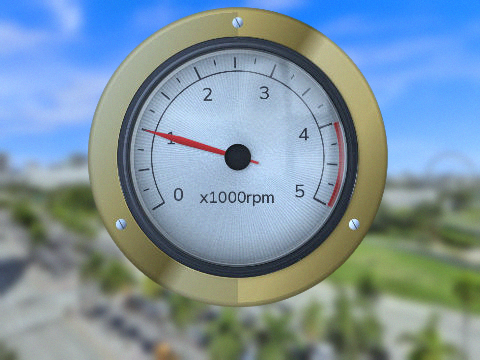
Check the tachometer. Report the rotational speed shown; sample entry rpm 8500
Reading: rpm 1000
